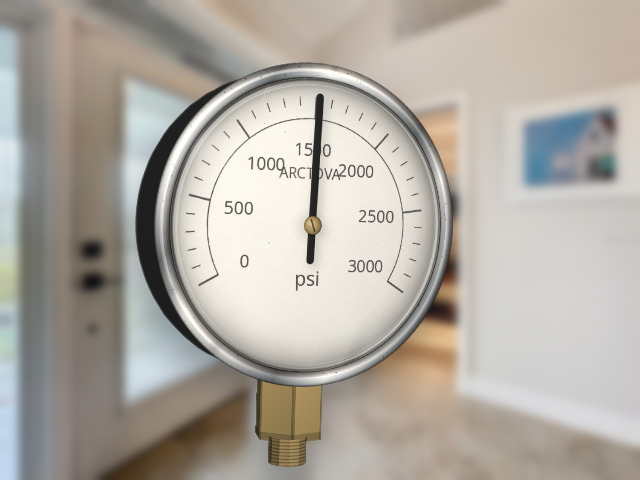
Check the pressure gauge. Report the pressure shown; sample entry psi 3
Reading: psi 1500
